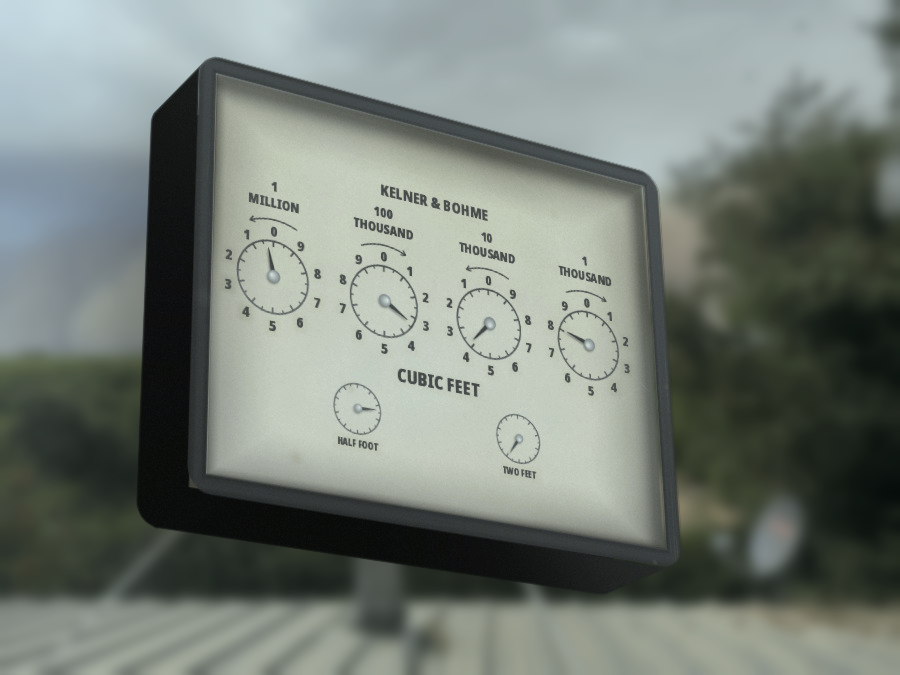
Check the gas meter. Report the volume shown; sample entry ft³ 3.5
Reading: ft³ 33800
